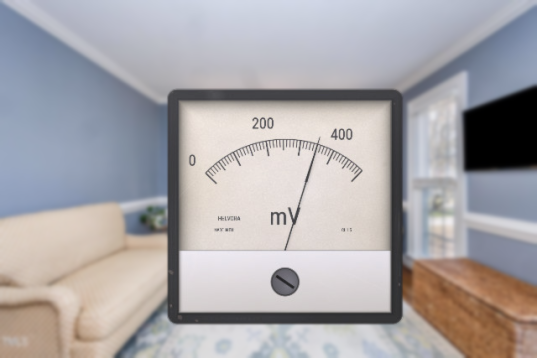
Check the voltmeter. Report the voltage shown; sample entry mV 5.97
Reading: mV 350
